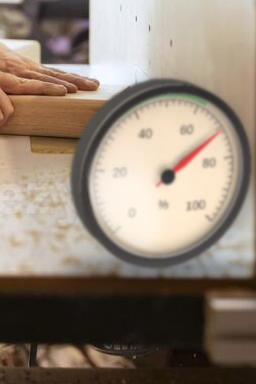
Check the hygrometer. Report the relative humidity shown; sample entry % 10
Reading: % 70
